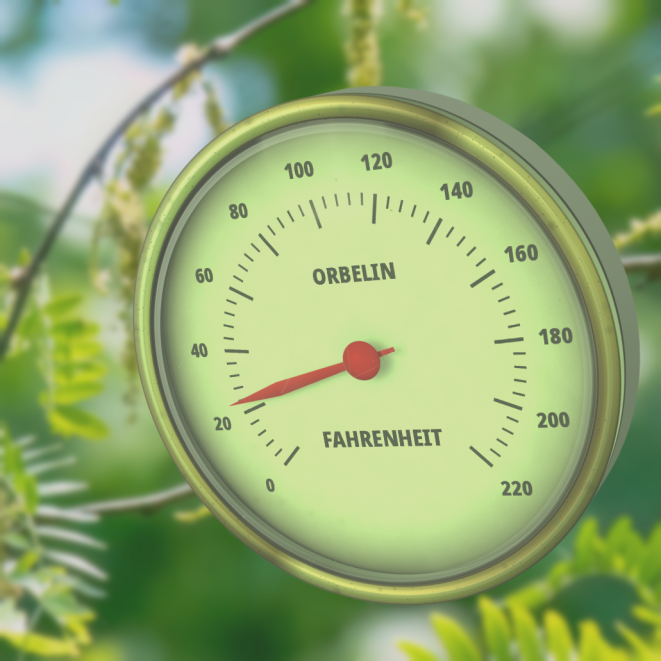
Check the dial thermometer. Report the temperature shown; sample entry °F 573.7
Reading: °F 24
